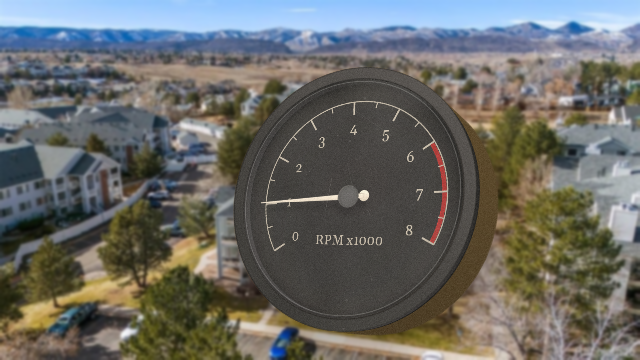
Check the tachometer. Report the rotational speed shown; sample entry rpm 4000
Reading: rpm 1000
